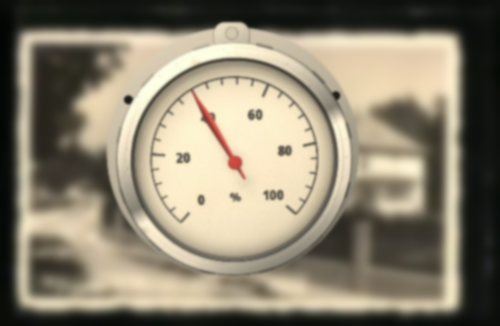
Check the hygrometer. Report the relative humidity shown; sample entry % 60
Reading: % 40
